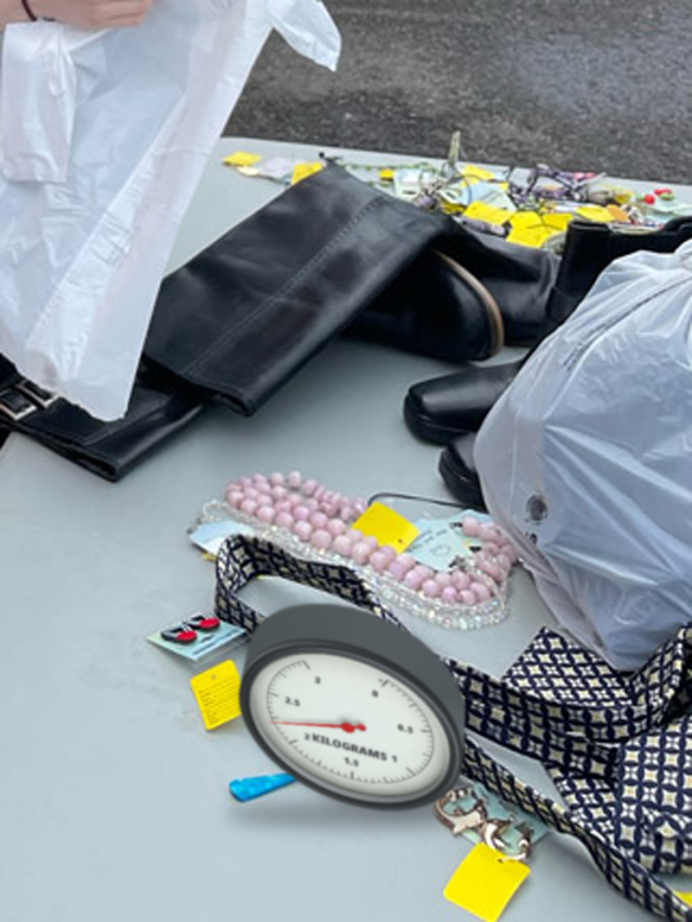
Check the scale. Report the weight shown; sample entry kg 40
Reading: kg 2.25
